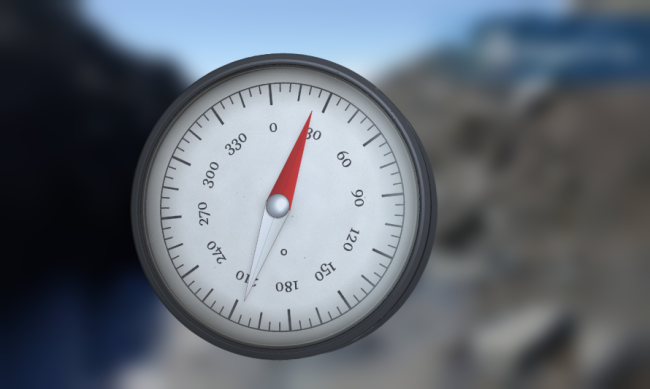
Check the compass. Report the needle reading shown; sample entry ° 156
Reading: ° 25
